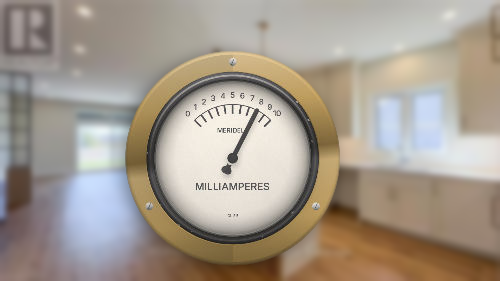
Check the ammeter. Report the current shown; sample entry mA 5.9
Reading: mA 8
